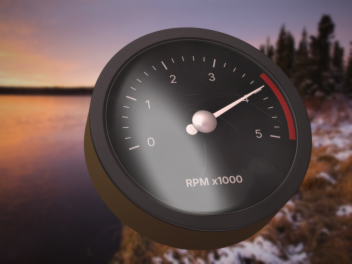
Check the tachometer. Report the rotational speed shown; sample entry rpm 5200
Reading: rpm 4000
